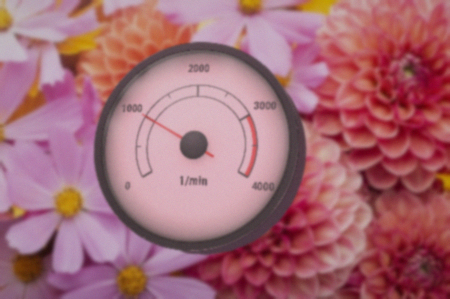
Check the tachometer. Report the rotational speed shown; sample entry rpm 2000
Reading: rpm 1000
